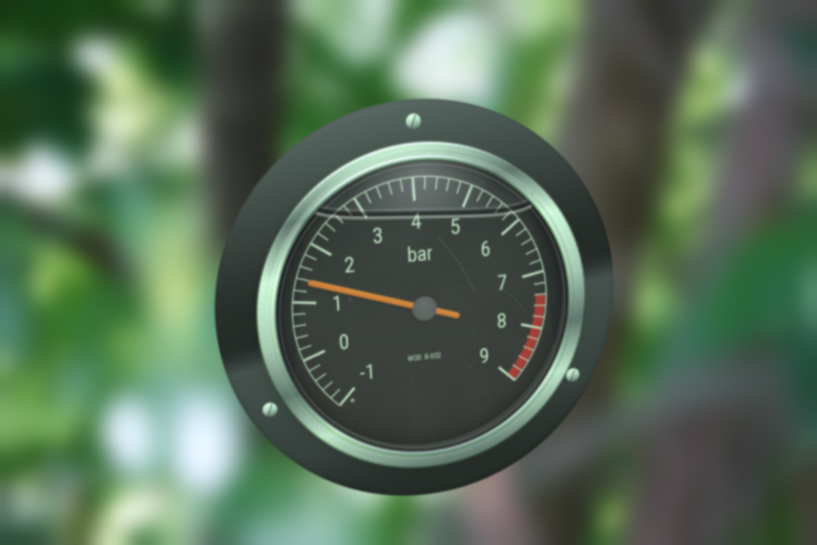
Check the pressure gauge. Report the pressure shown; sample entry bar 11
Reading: bar 1.4
